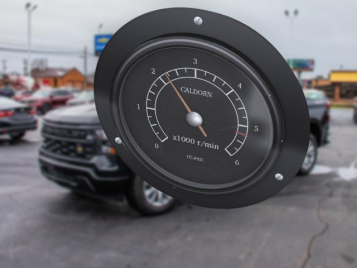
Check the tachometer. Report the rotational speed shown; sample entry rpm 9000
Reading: rpm 2250
